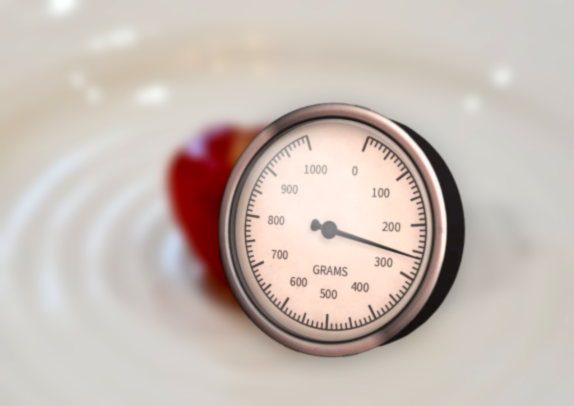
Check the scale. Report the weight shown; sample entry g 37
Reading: g 260
